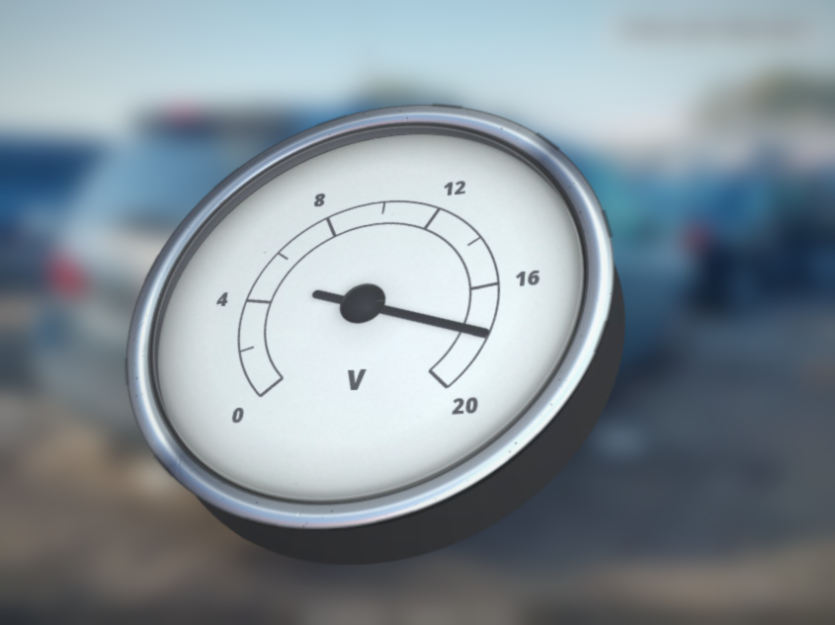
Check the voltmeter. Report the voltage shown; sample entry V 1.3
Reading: V 18
